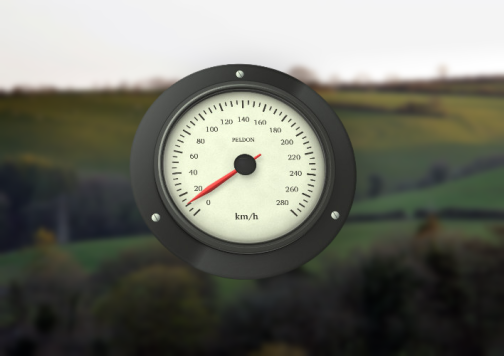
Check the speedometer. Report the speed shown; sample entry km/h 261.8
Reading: km/h 10
